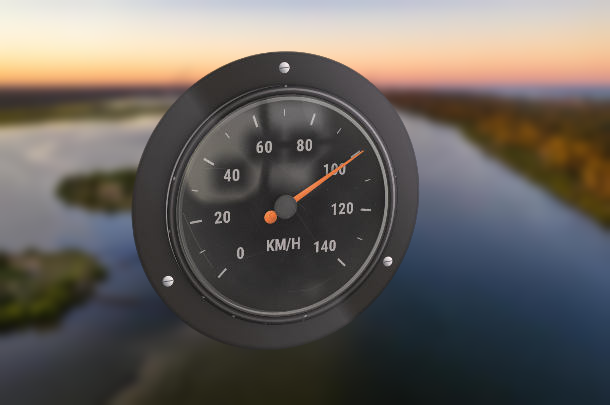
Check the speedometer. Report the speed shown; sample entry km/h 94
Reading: km/h 100
